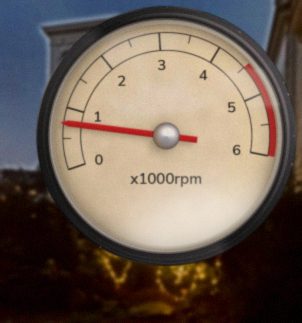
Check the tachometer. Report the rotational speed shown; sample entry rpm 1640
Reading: rpm 750
